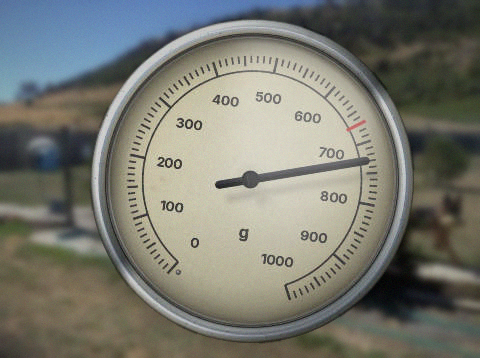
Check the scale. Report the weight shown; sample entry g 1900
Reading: g 730
